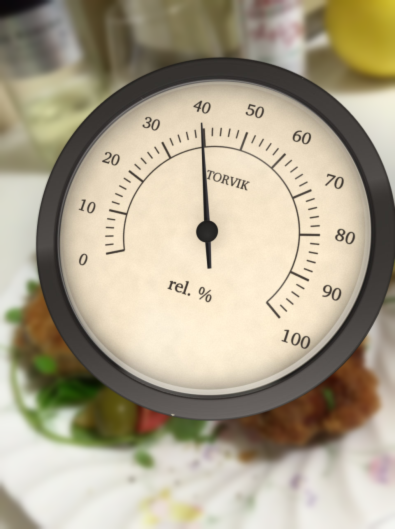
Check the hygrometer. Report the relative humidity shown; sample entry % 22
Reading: % 40
